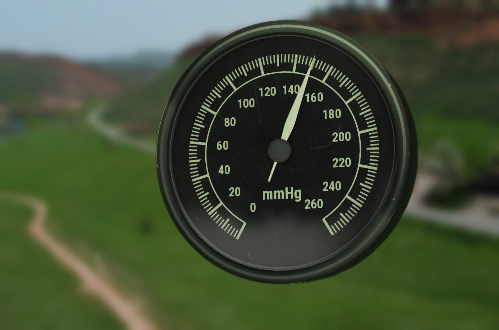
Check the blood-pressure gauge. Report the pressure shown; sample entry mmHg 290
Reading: mmHg 150
